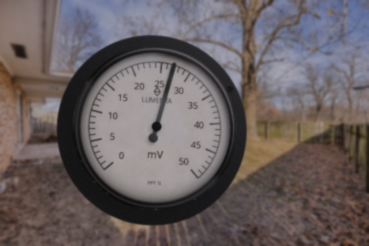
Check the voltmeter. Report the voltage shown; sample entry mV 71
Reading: mV 27
